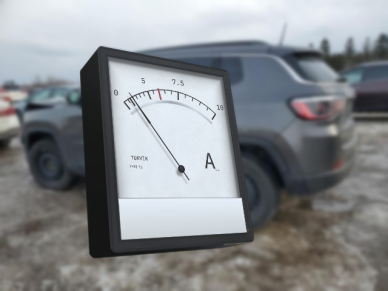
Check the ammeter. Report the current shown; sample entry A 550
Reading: A 2.5
